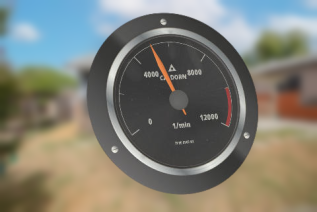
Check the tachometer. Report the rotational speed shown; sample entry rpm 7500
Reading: rpm 5000
